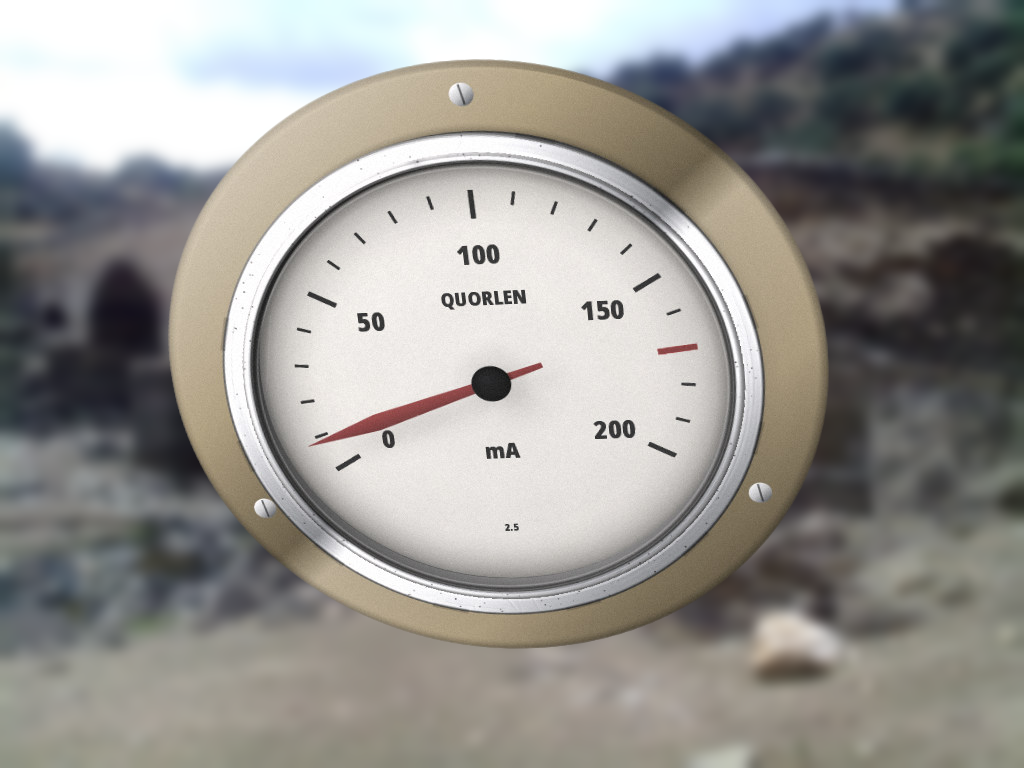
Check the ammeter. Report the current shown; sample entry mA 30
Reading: mA 10
